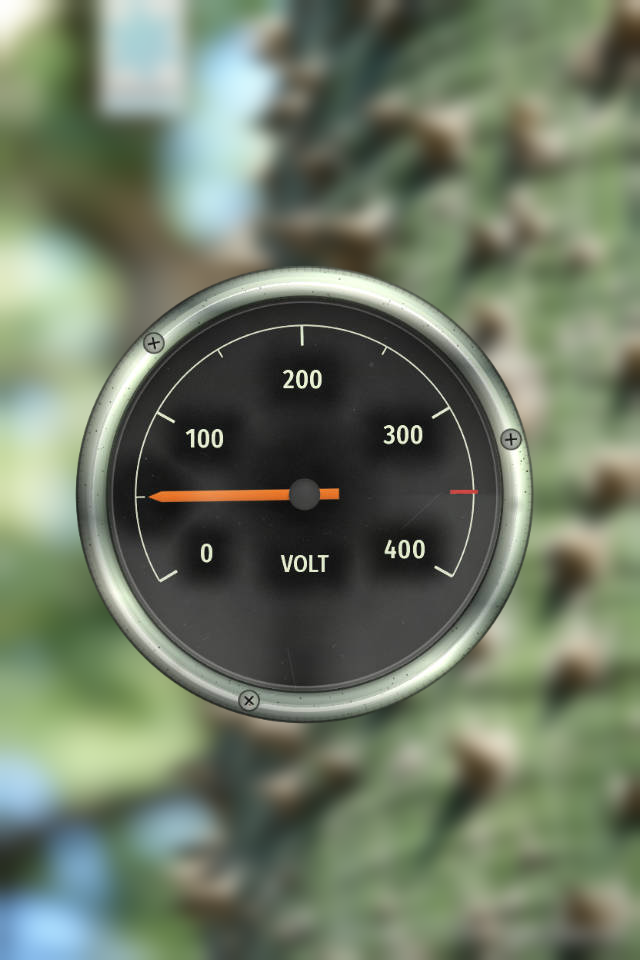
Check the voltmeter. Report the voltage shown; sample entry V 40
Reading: V 50
